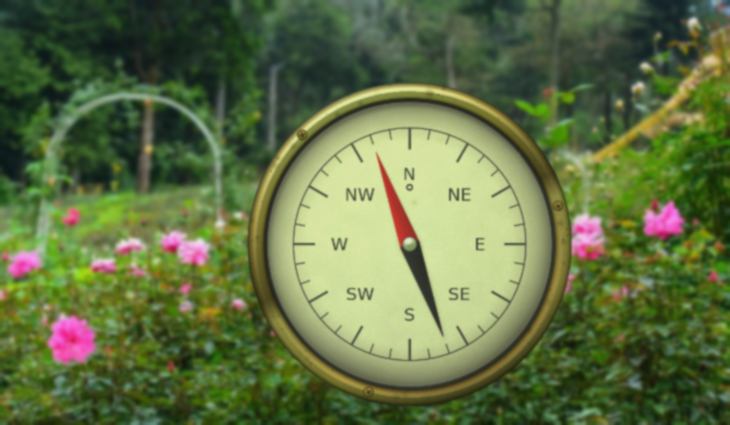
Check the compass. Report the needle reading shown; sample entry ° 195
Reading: ° 340
